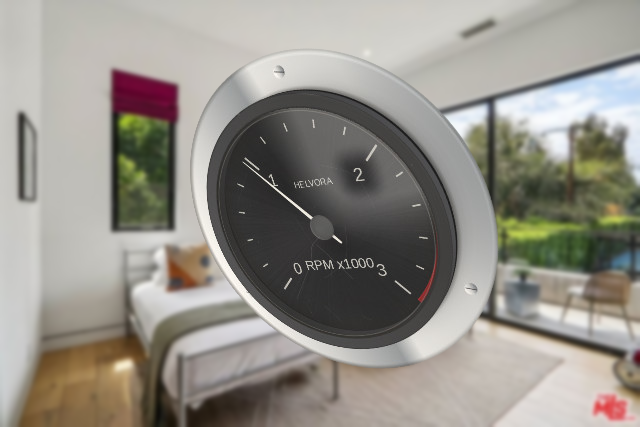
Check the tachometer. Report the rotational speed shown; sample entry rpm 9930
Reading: rpm 1000
